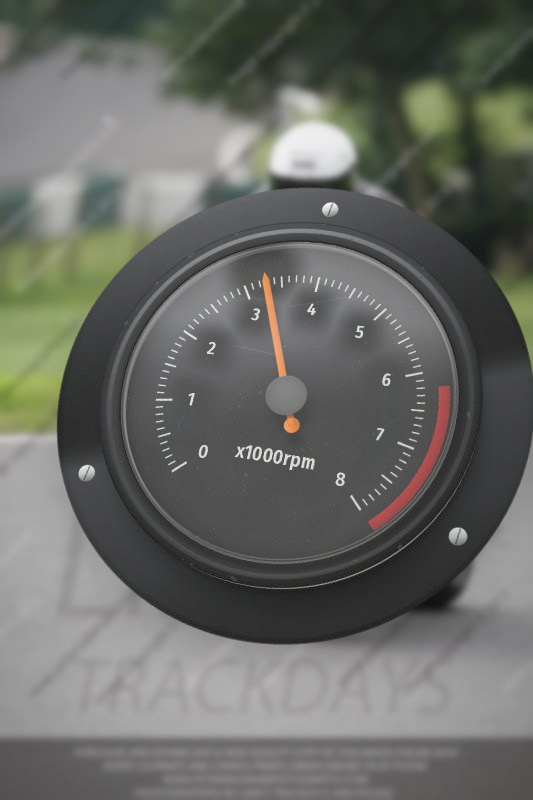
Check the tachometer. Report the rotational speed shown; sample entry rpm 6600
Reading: rpm 3300
